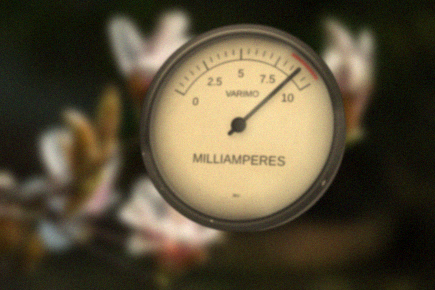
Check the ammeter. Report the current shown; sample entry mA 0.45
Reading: mA 9
